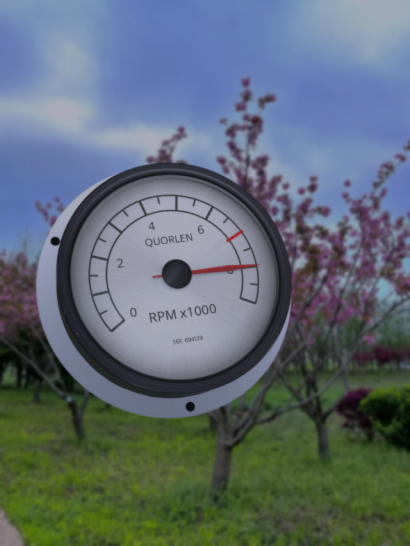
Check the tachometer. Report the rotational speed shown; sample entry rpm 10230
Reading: rpm 8000
